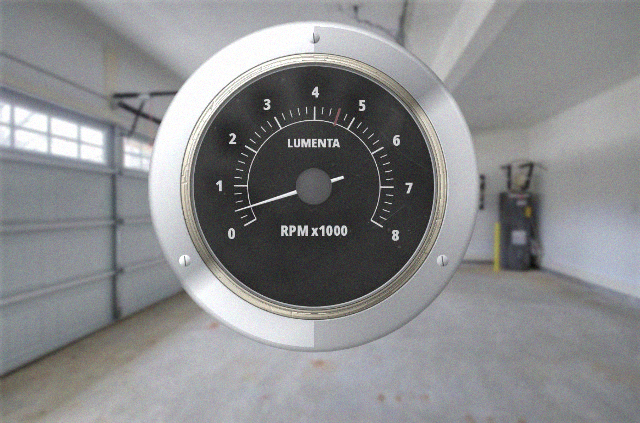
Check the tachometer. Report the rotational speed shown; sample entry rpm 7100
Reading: rpm 400
